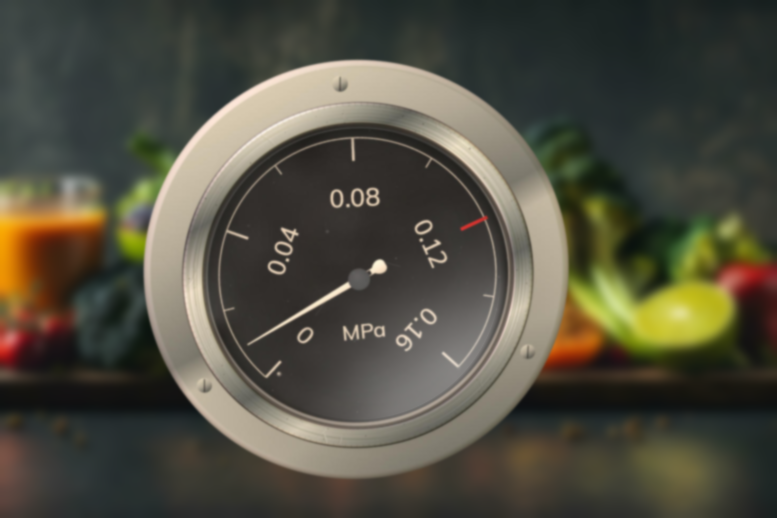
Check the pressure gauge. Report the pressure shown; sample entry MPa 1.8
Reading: MPa 0.01
